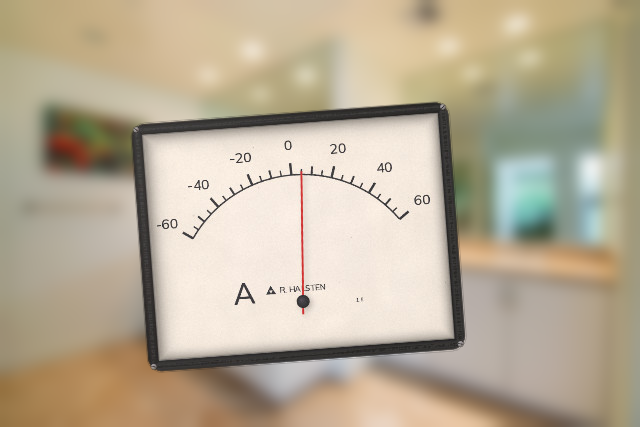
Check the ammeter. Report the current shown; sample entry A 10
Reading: A 5
